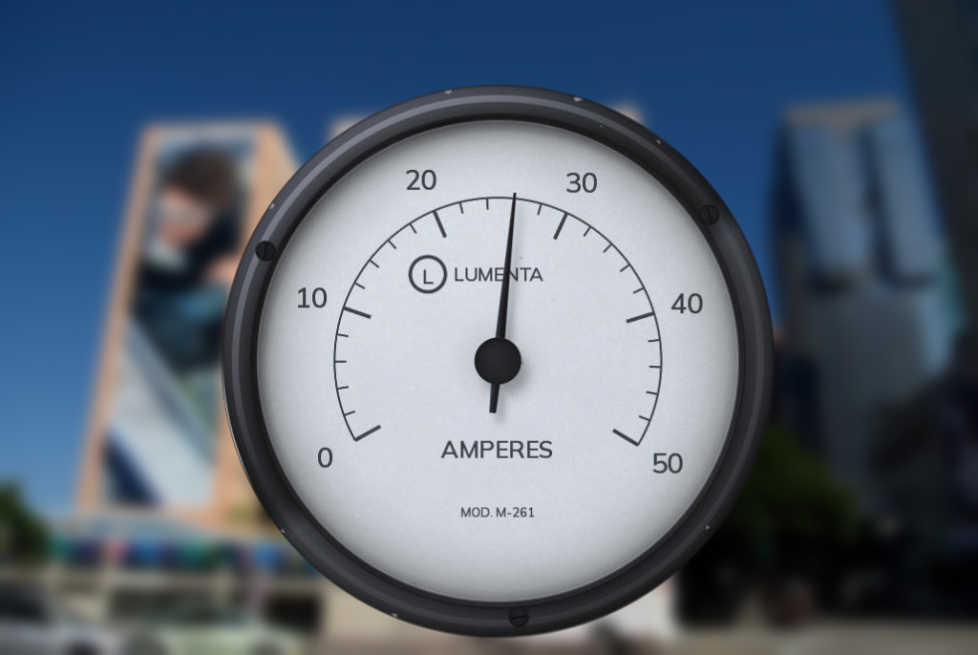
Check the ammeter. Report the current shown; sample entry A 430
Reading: A 26
